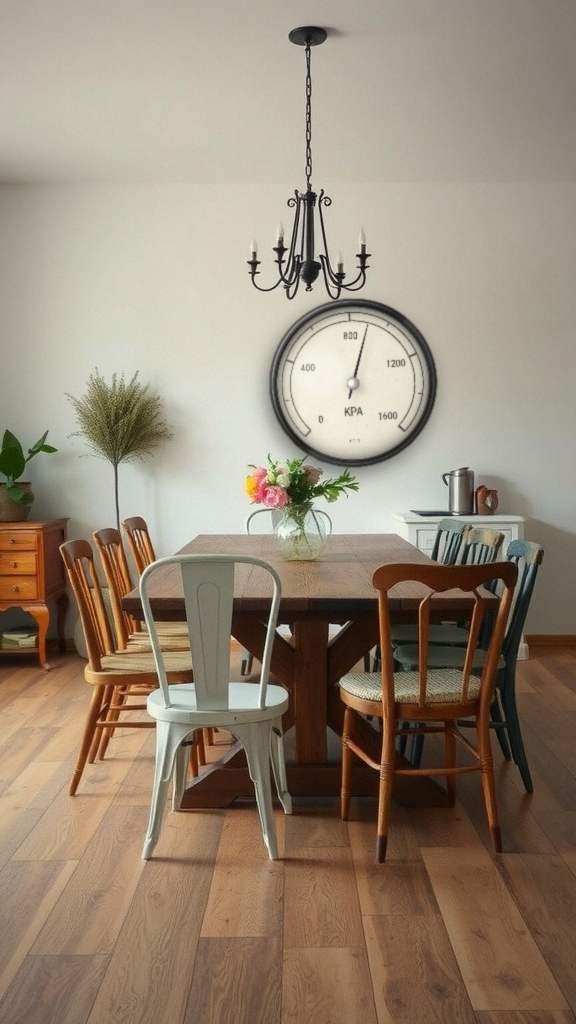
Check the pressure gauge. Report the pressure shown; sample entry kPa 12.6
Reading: kPa 900
